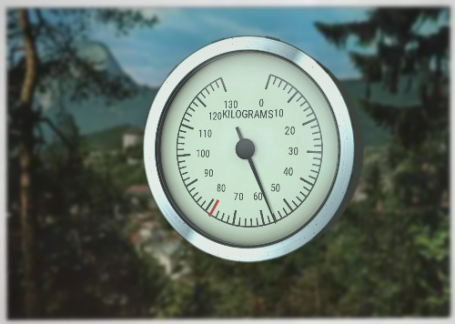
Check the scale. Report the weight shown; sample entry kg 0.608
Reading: kg 56
